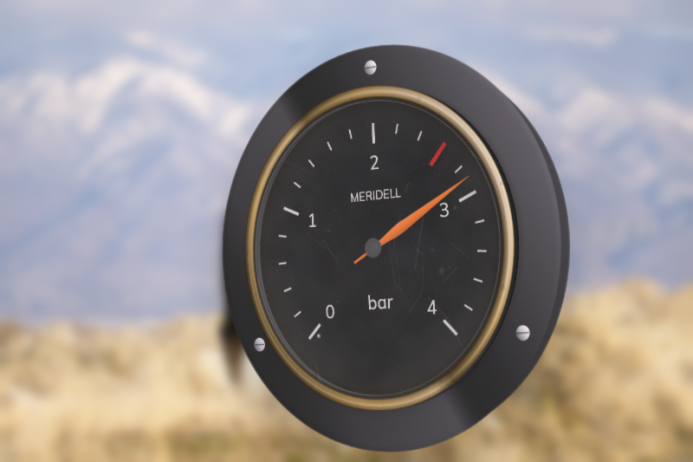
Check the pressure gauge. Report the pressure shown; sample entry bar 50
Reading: bar 2.9
